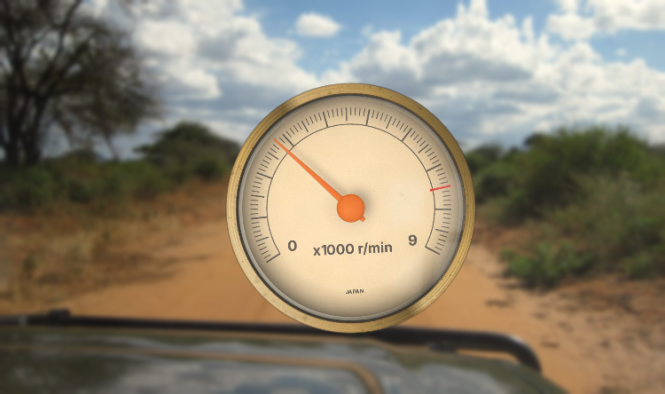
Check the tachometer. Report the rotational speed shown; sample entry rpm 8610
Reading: rpm 2800
